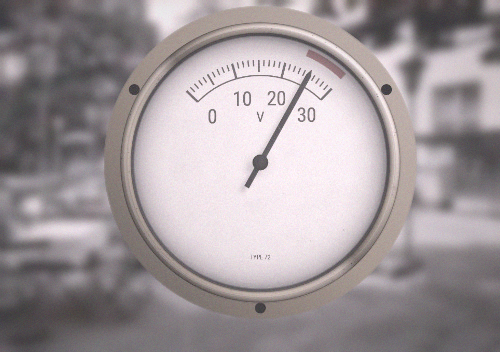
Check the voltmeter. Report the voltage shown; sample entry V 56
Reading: V 25
